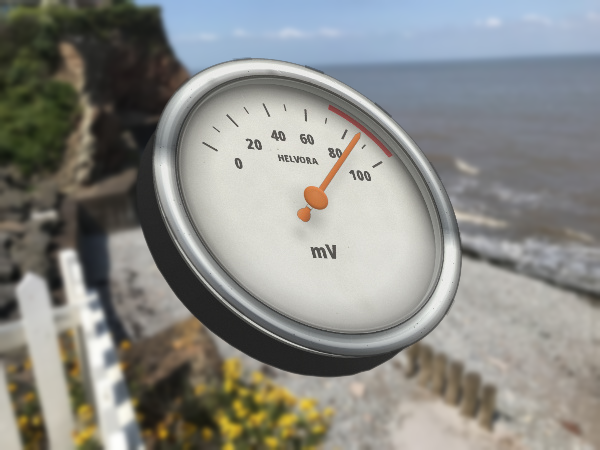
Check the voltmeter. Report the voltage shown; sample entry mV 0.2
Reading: mV 85
